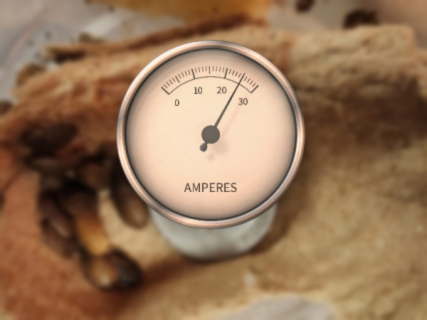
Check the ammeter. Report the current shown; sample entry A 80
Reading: A 25
